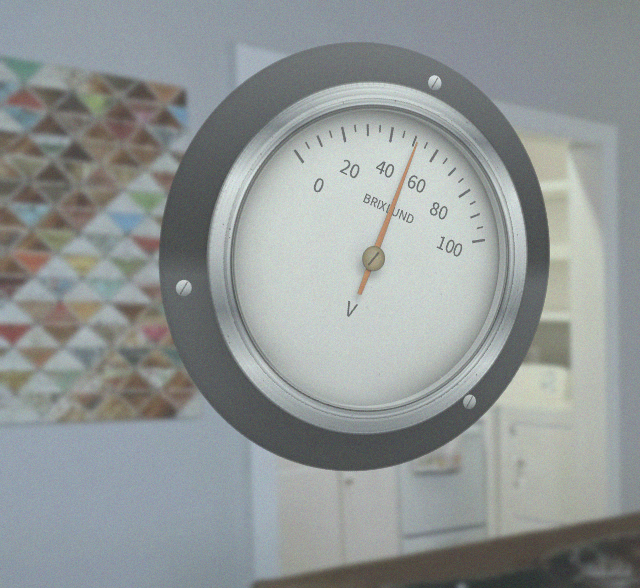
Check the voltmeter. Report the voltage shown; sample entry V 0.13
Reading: V 50
